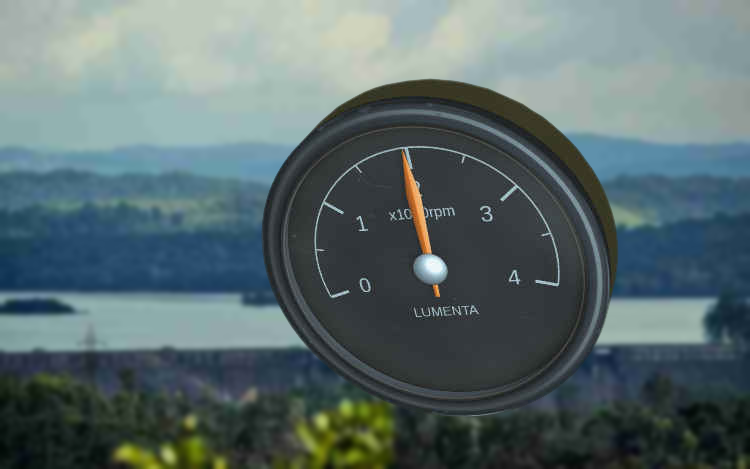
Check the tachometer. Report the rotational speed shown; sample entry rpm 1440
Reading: rpm 2000
